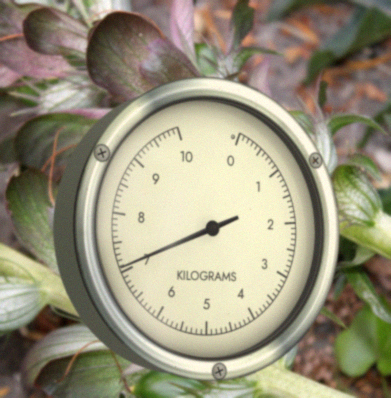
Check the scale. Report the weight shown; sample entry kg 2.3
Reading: kg 7.1
